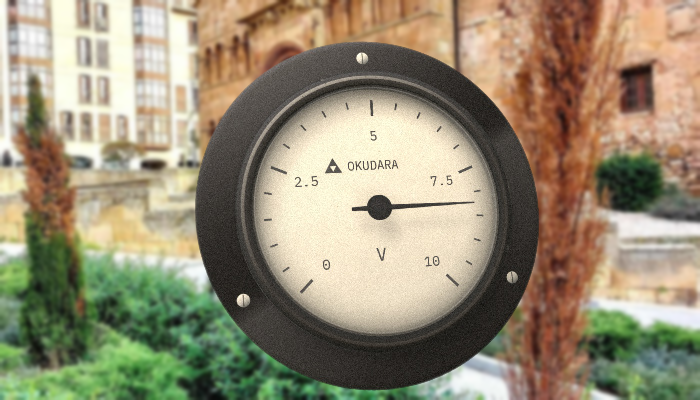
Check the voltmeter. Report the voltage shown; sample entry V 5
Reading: V 8.25
